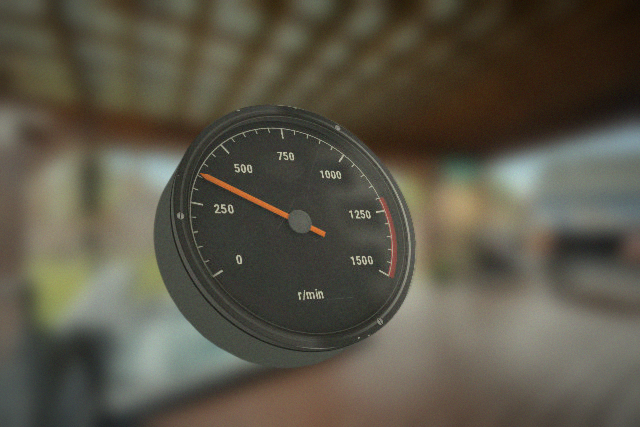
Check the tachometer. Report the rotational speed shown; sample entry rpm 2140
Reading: rpm 350
